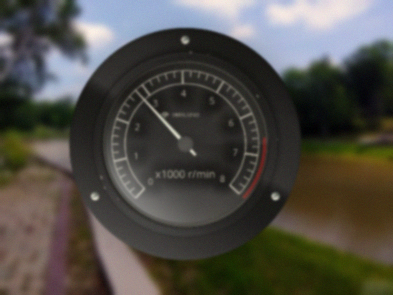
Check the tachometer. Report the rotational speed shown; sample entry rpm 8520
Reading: rpm 2800
